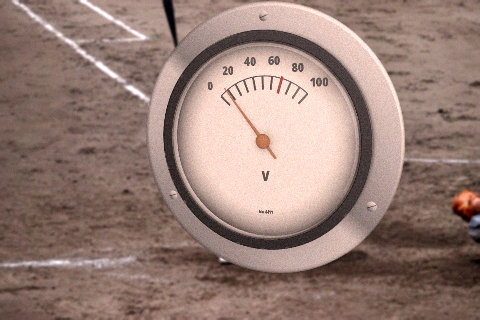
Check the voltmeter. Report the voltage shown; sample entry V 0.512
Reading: V 10
